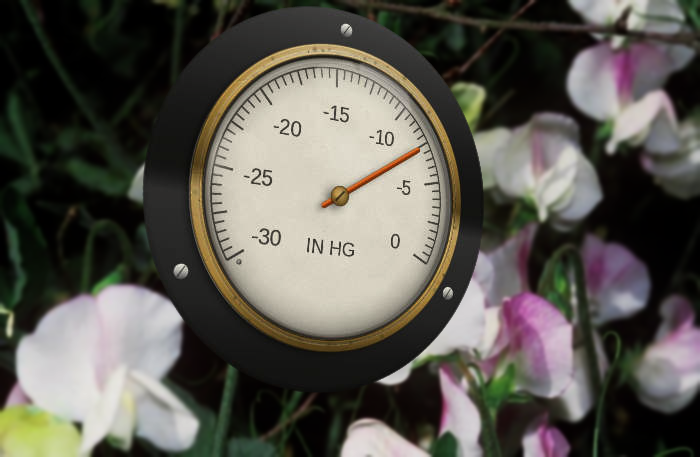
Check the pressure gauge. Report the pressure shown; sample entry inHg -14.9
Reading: inHg -7.5
